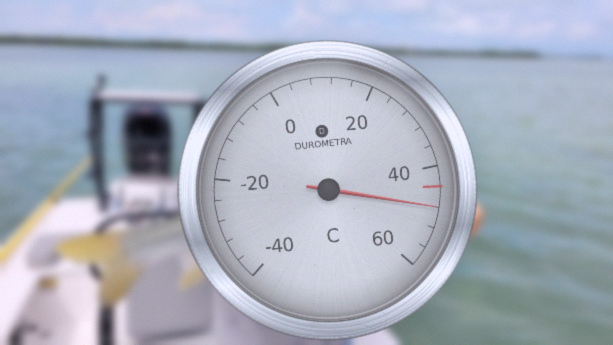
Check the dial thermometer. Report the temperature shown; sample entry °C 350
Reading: °C 48
